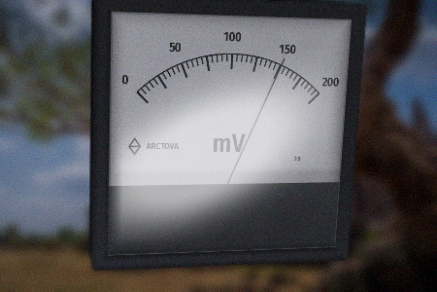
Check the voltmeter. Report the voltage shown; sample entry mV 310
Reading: mV 150
